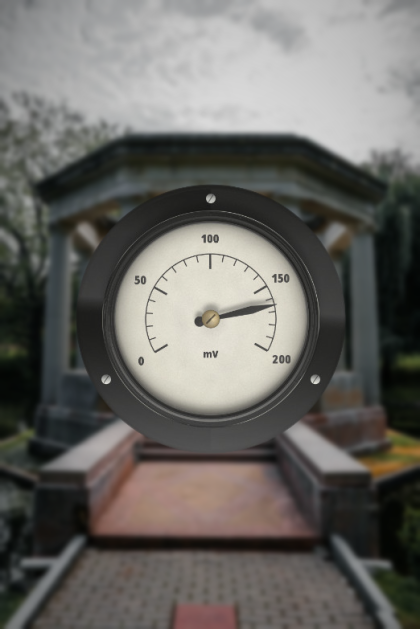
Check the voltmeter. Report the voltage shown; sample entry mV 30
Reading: mV 165
